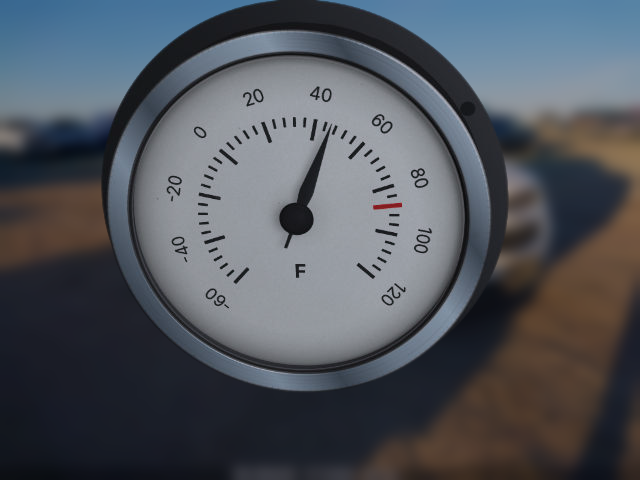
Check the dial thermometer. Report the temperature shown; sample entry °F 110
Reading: °F 46
